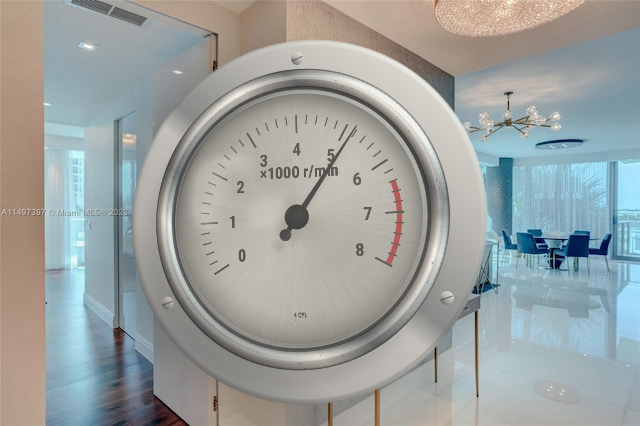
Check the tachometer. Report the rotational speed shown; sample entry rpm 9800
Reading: rpm 5200
